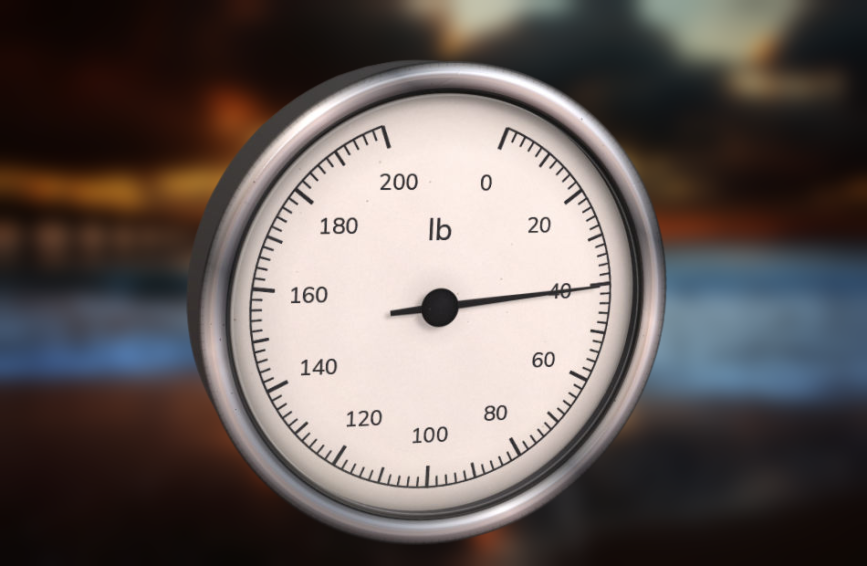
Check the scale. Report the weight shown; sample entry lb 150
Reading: lb 40
